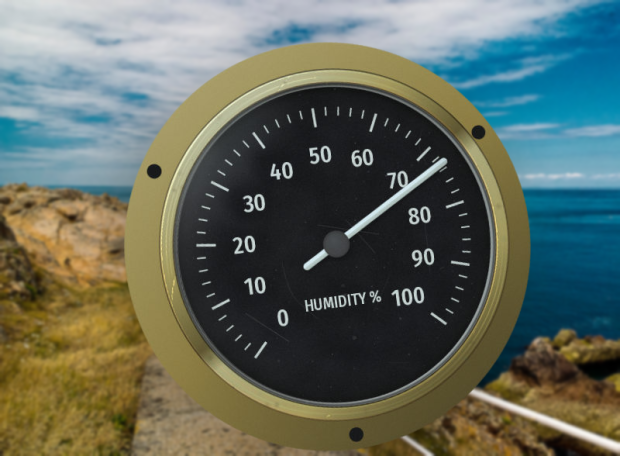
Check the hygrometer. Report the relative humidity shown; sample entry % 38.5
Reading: % 73
